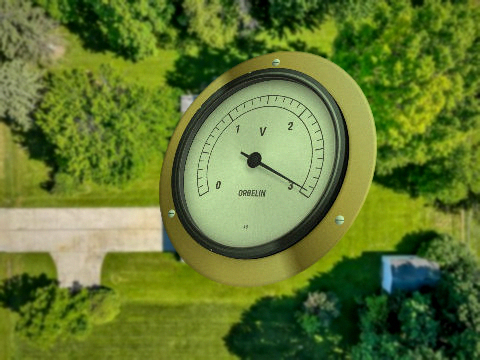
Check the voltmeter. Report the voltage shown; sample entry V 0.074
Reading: V 2.95
